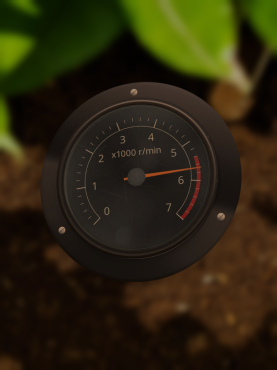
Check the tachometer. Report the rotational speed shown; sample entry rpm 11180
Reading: rpm 5700
